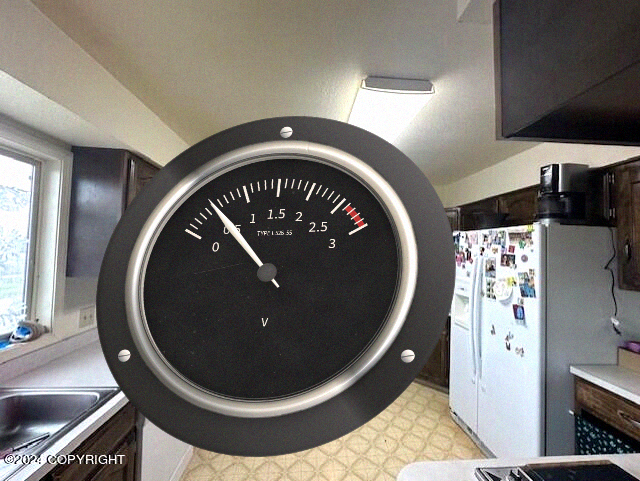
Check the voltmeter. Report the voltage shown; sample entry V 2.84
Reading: V 0.5
